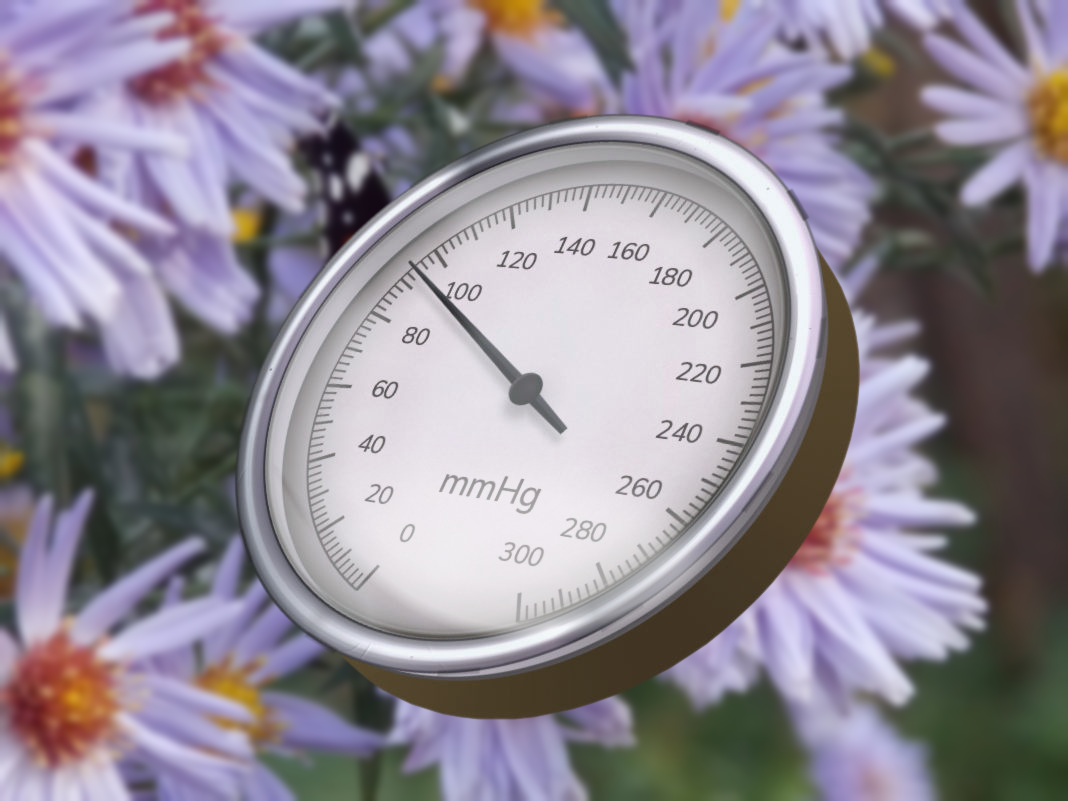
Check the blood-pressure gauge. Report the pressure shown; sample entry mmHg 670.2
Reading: mmHg 94
